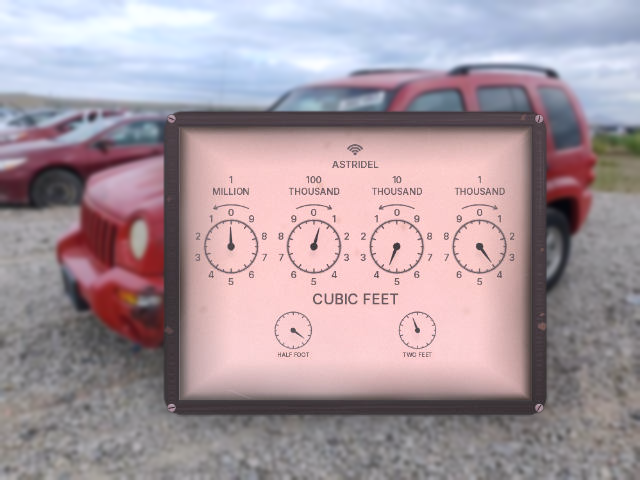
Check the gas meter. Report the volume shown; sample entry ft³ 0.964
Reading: ft³ 4400
